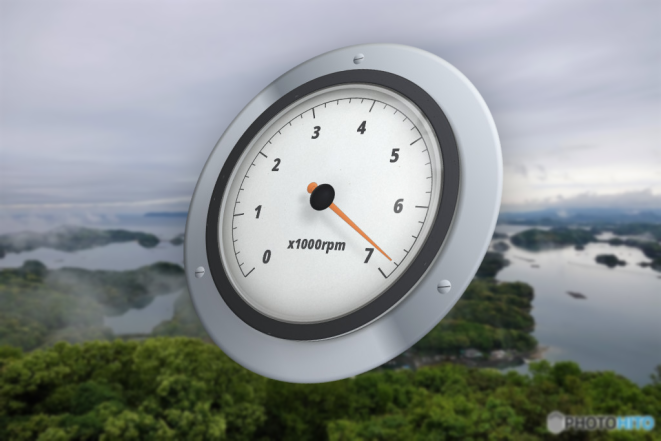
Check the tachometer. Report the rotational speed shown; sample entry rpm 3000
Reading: rpm 6800
